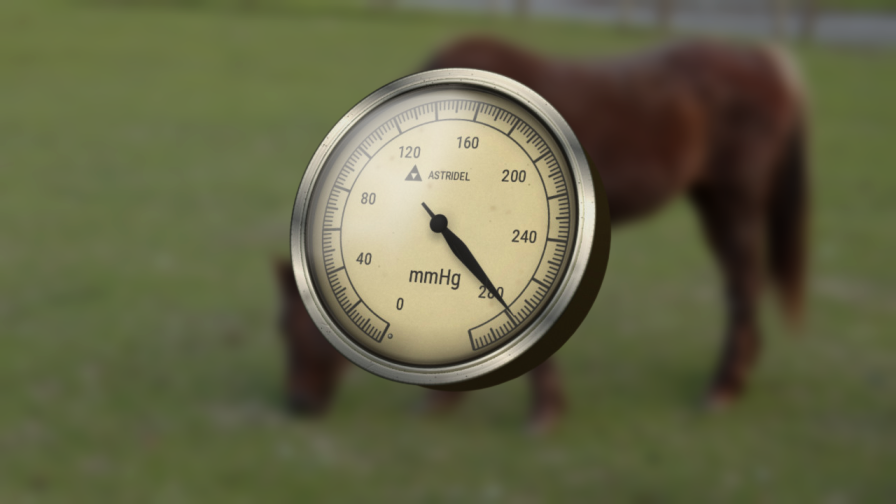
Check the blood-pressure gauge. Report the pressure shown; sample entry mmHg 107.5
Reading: mmHg 278
